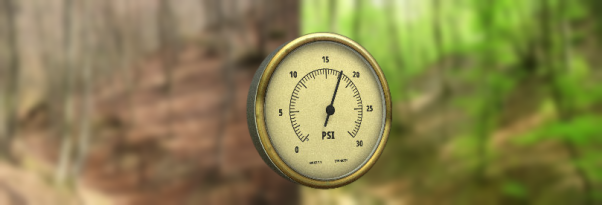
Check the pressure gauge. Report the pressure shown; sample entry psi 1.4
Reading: psi 17.5
